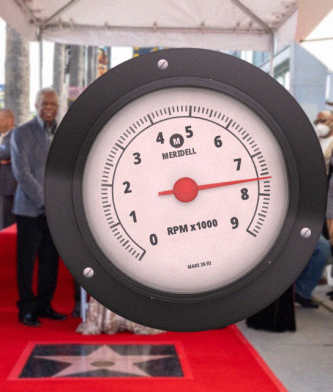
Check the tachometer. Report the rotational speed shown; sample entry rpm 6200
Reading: rpm 7600
